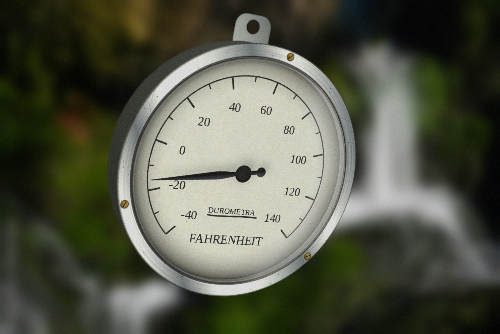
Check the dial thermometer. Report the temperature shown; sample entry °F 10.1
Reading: °F -15
